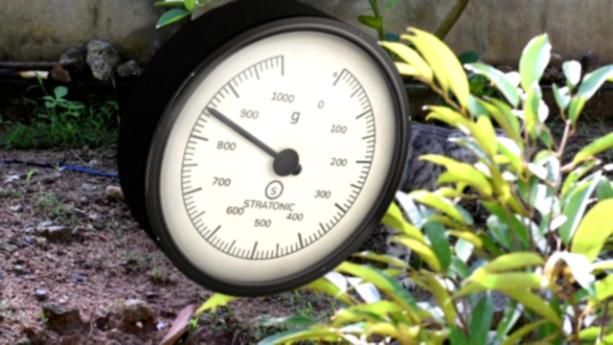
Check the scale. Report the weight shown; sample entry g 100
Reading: g 850
